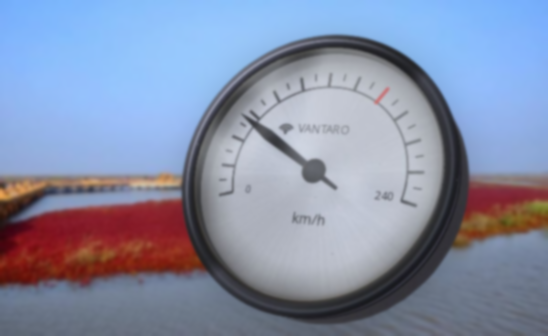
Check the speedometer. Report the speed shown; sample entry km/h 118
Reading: km/h 55
